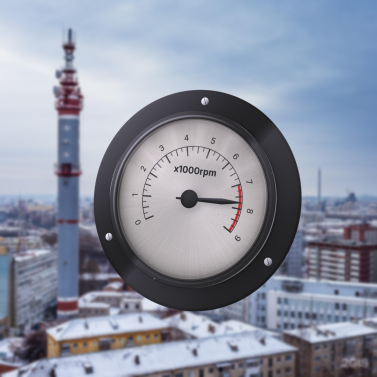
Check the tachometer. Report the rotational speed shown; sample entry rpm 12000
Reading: rpm 7750
